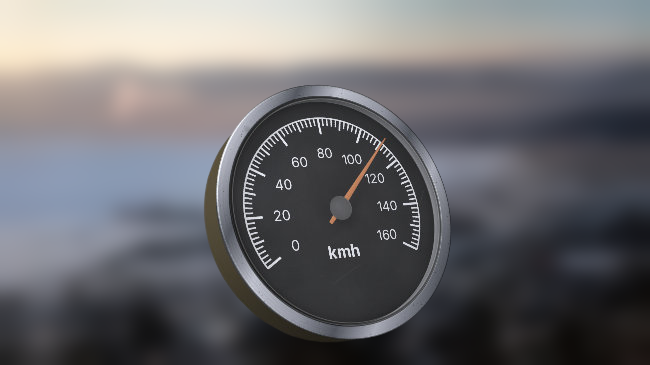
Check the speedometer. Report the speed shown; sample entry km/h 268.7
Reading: km/h 110
